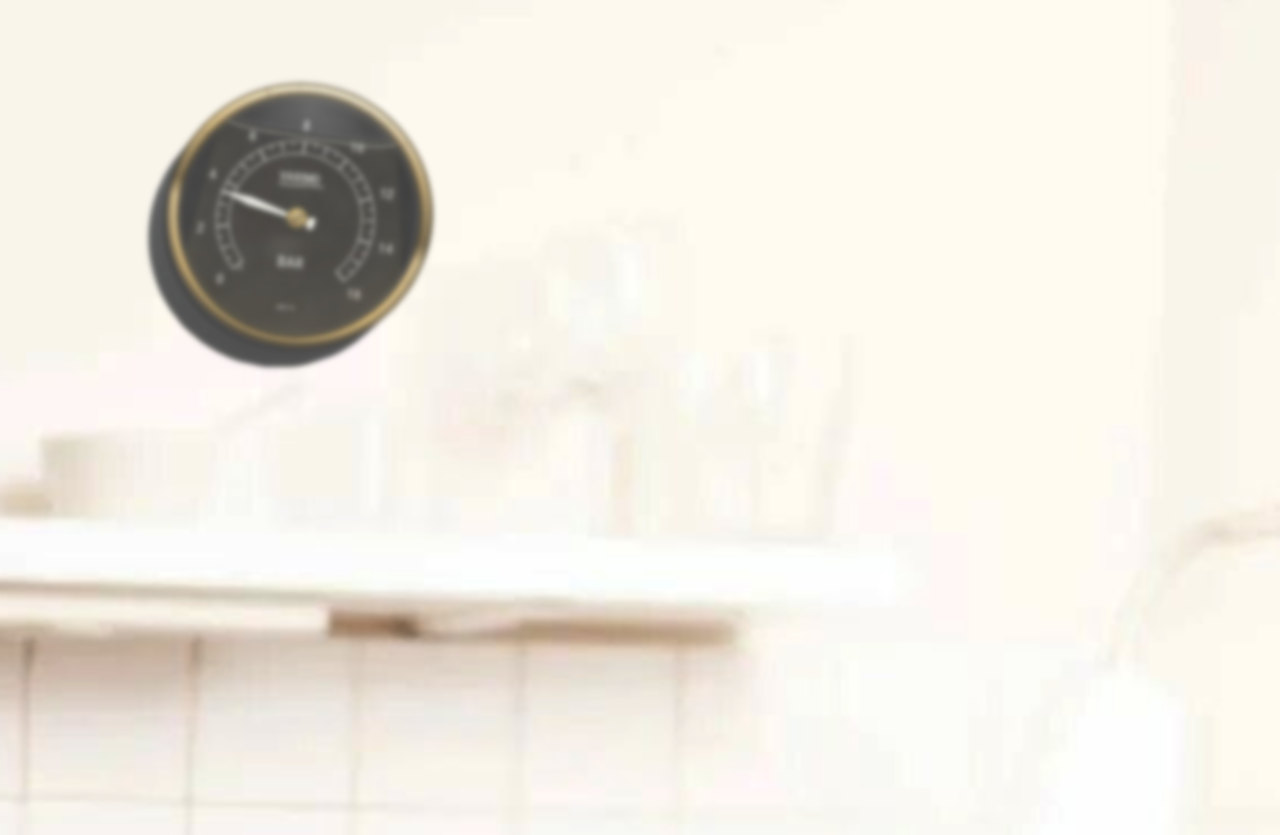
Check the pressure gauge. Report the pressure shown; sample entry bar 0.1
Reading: bar 3.5
